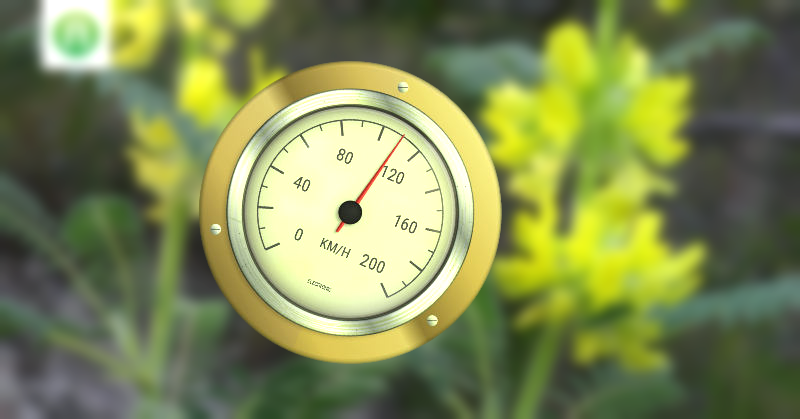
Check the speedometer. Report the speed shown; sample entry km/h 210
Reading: km/h 110
